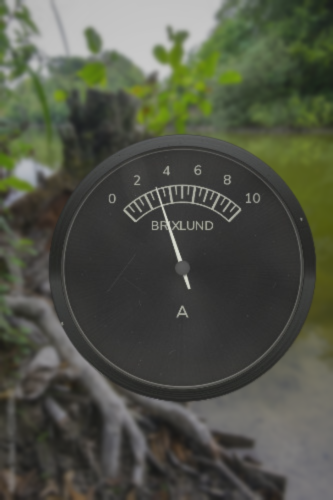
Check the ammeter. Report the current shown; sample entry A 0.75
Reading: A 3
